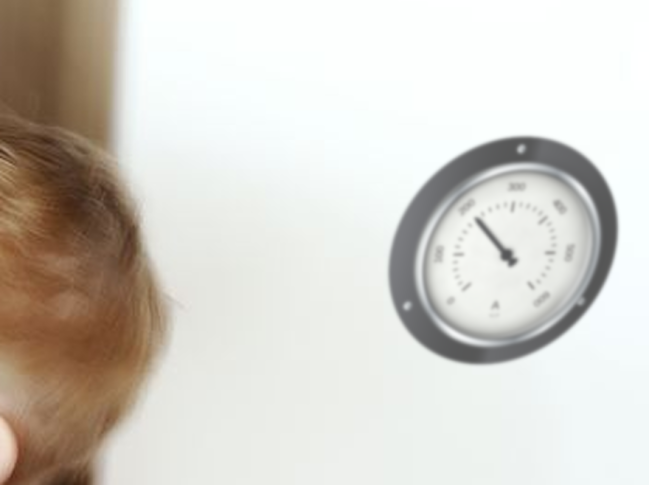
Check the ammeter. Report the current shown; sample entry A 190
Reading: A 200
